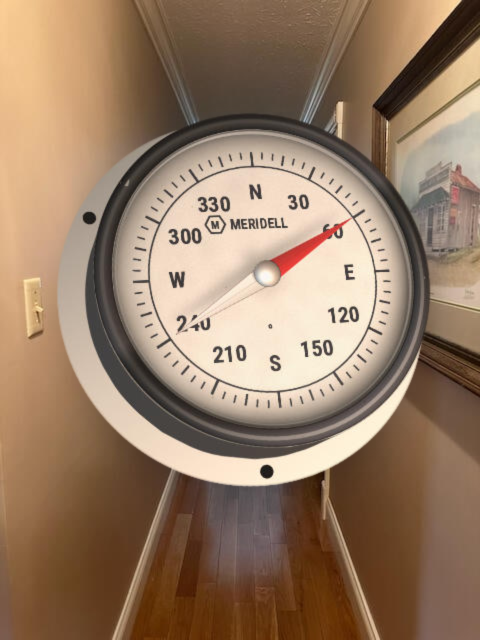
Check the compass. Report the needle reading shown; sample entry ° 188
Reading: ° 60
